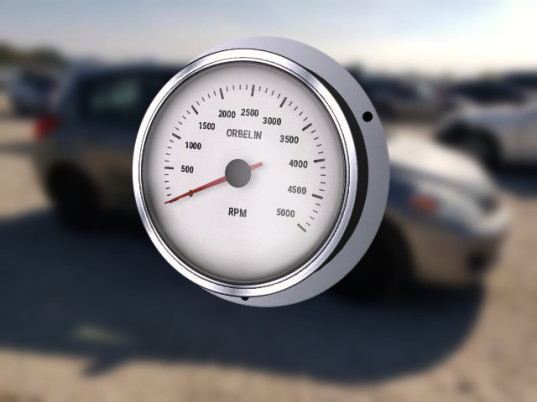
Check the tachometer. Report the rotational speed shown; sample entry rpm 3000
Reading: rpm 0
